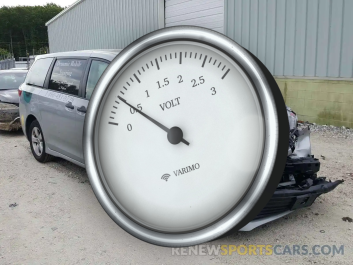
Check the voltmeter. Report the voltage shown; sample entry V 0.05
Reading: V 0.5
